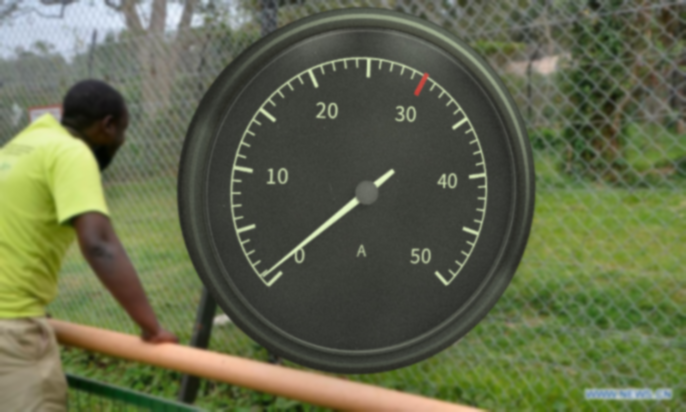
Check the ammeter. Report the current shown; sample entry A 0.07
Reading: A 1
